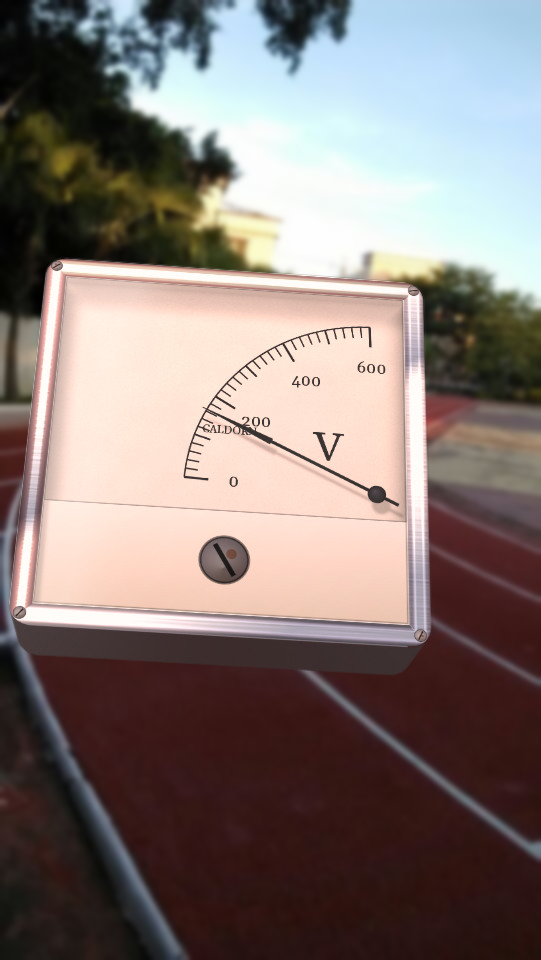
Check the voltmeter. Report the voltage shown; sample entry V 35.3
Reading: V 160
